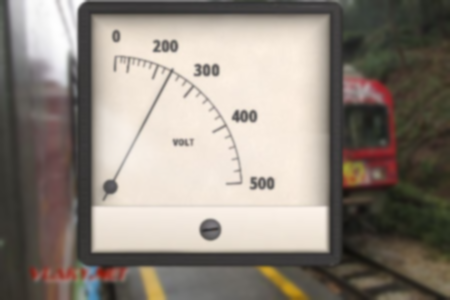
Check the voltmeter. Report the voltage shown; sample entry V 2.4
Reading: V 240
